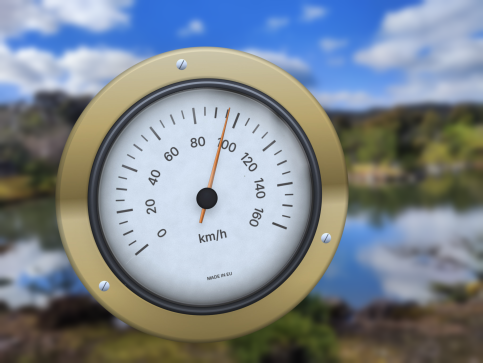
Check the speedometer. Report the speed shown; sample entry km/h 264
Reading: km/h 95
